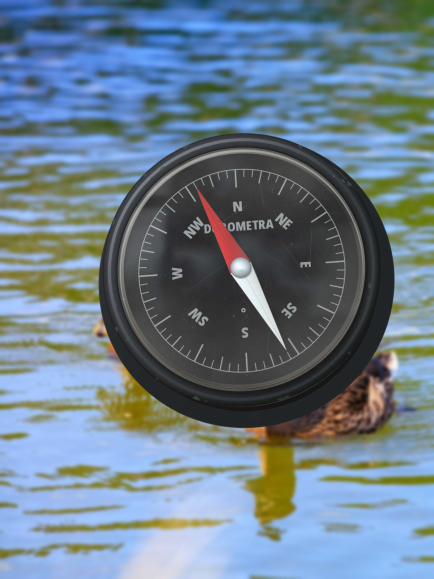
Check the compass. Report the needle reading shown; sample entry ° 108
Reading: ° 335
